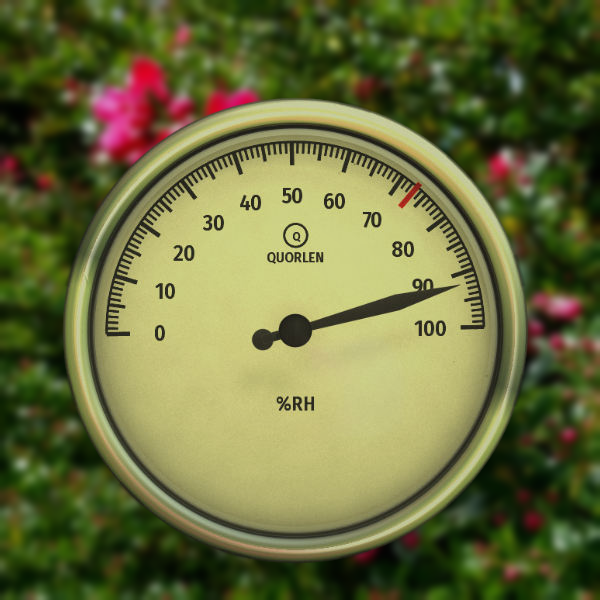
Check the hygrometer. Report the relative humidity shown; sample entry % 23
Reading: % 92
